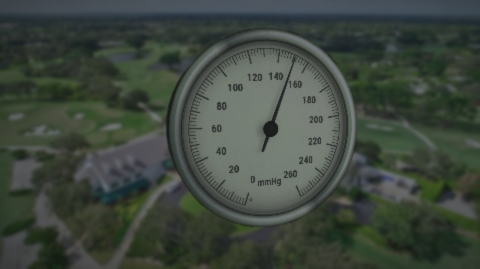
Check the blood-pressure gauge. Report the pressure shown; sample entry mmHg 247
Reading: mmHg 150
